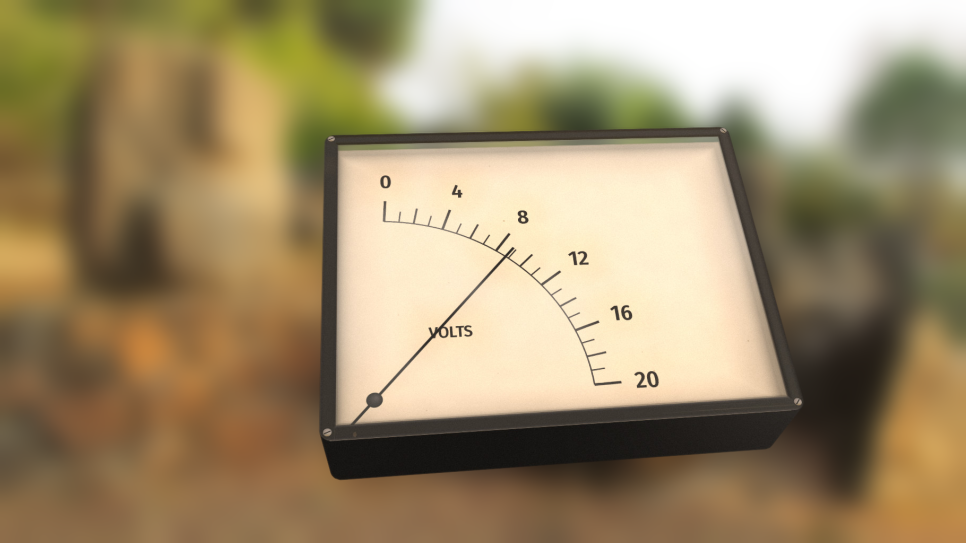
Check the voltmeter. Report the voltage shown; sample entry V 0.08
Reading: V 9
